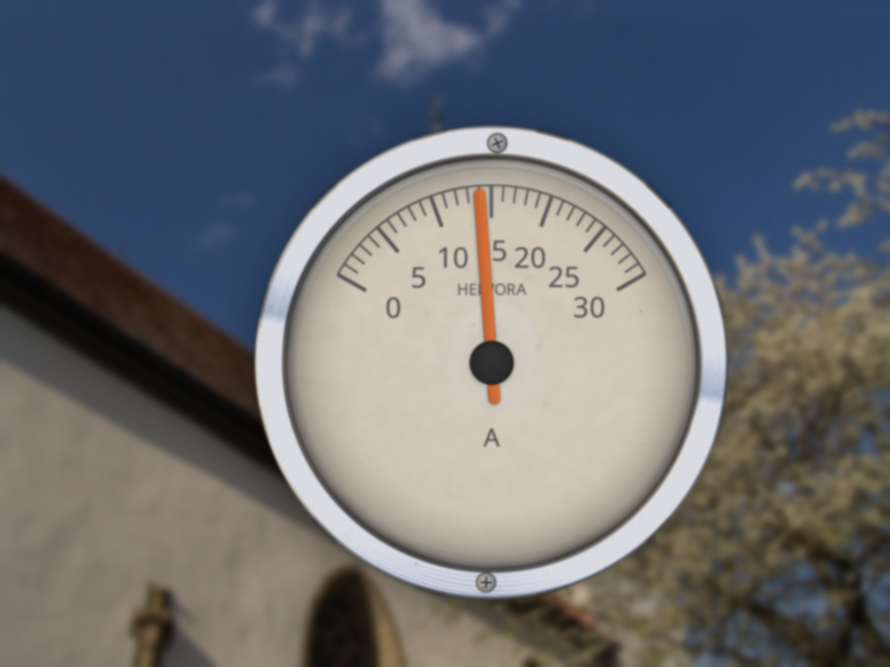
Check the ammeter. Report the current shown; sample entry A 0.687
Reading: A 14
